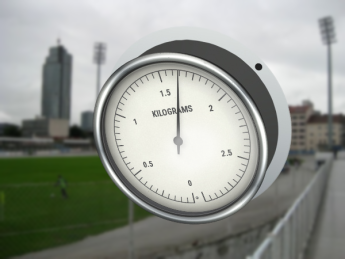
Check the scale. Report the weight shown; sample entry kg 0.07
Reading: kg 1.65
